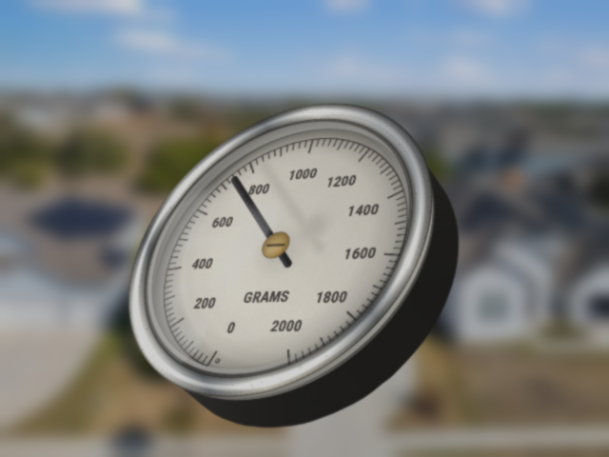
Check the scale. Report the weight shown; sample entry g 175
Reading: g 740
